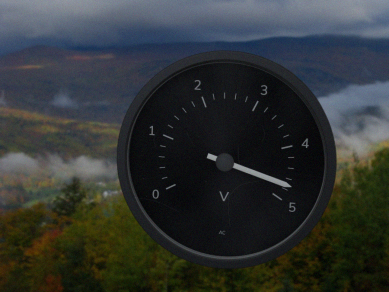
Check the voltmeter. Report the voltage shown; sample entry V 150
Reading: V 4.7
